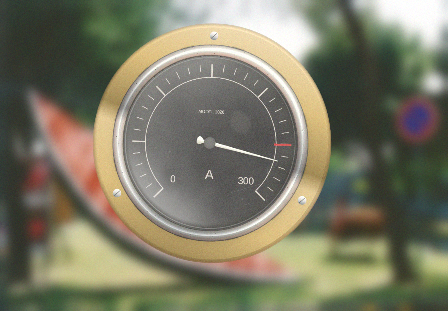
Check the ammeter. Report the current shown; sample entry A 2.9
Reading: A 265
